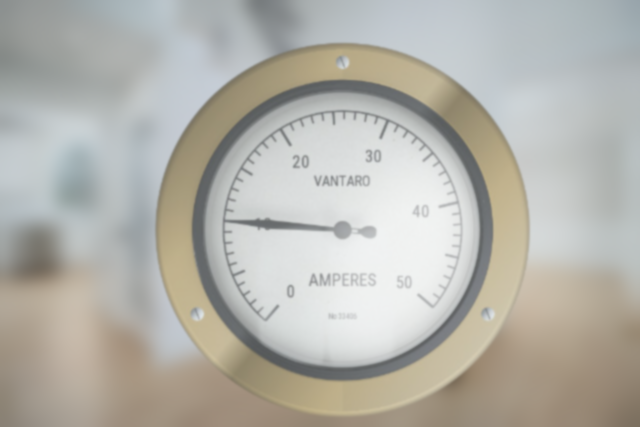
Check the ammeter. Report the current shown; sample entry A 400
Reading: A 10
